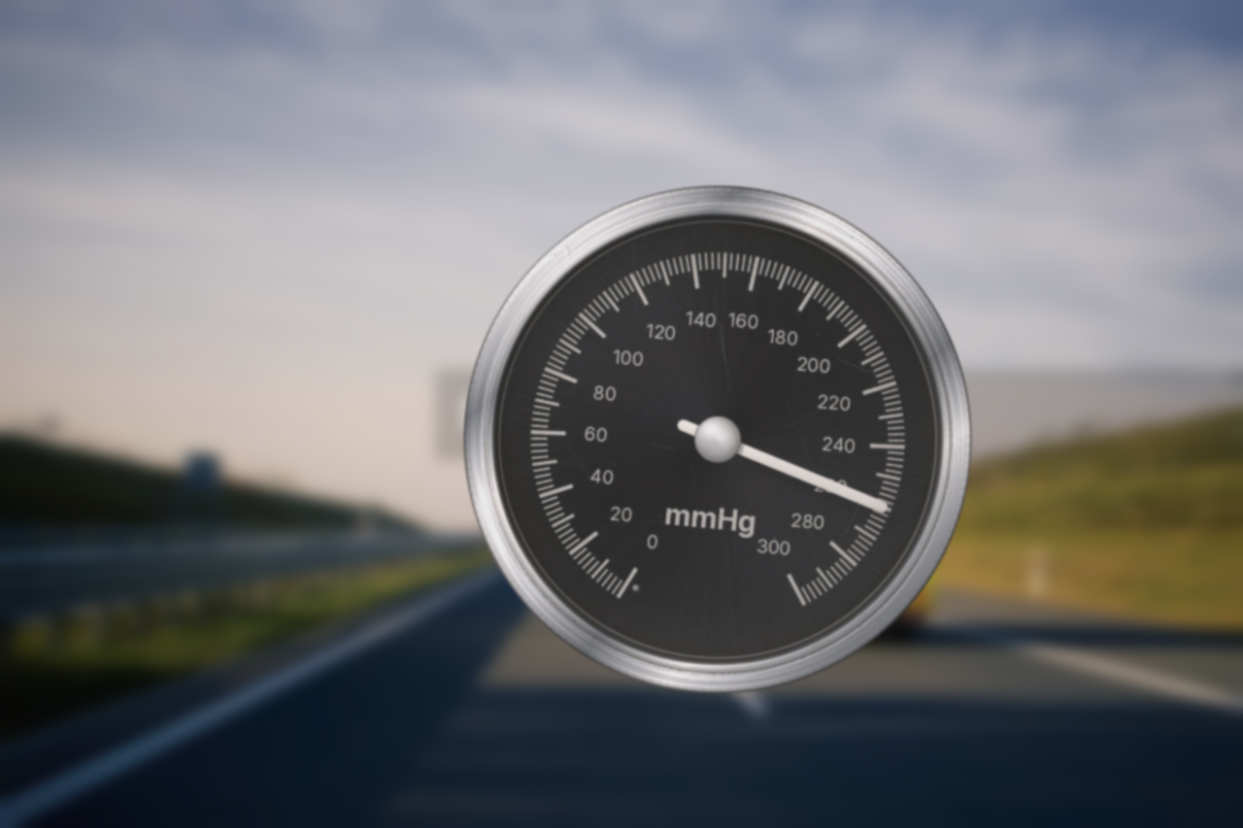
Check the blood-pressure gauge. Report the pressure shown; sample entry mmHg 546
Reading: mmHg 260
